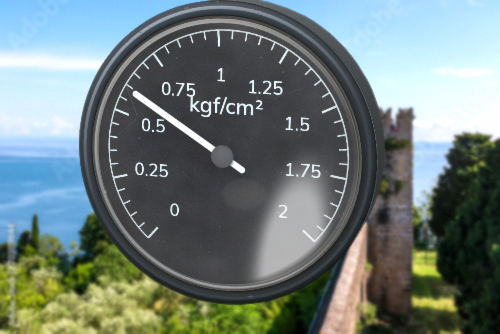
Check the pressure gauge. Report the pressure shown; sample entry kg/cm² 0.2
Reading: kg/cm² 0.6
